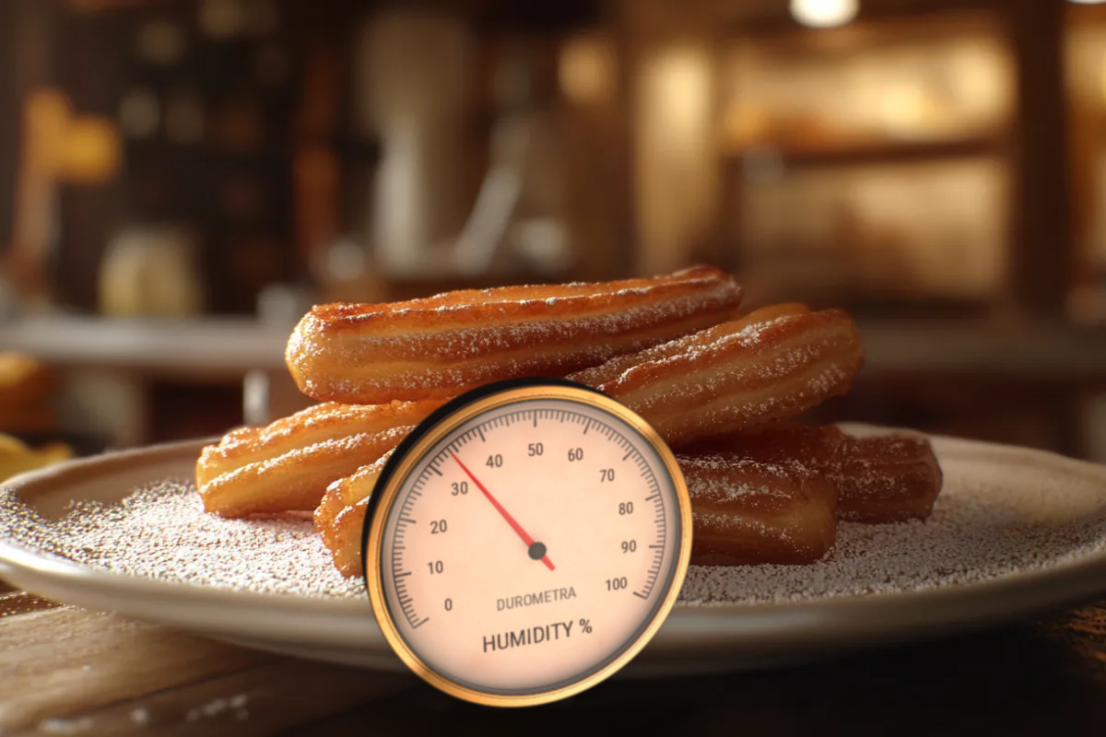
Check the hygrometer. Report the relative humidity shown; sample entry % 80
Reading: % 34
